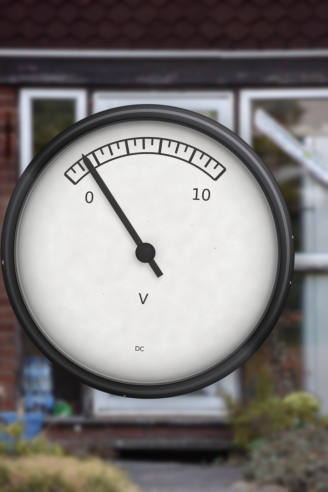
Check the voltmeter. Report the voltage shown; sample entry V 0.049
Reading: V 1.5
